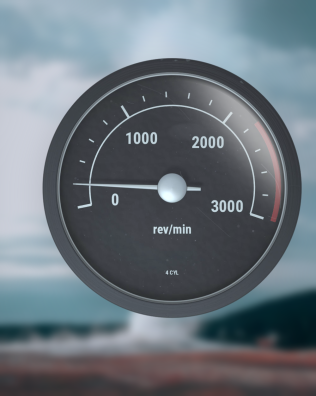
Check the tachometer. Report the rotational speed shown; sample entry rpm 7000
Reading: rpm 200
